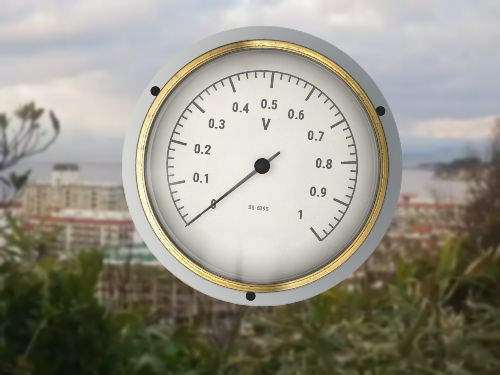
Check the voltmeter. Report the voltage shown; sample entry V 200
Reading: V 0
